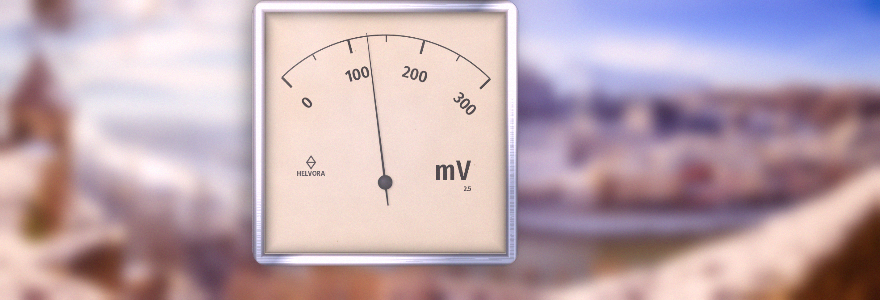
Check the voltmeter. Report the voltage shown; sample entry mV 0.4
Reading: mV 125
